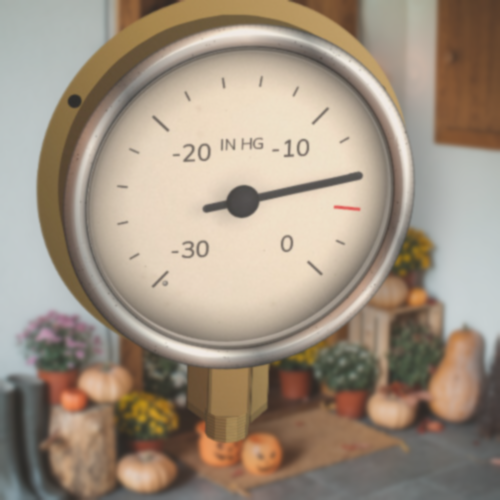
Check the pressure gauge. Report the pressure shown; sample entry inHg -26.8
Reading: inHg -6
